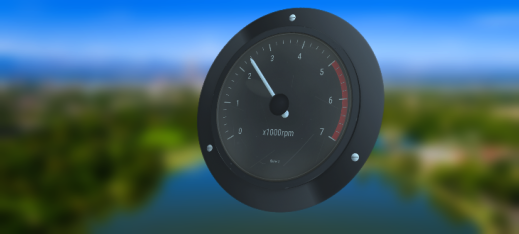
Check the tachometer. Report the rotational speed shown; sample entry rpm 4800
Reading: rpm 2400
